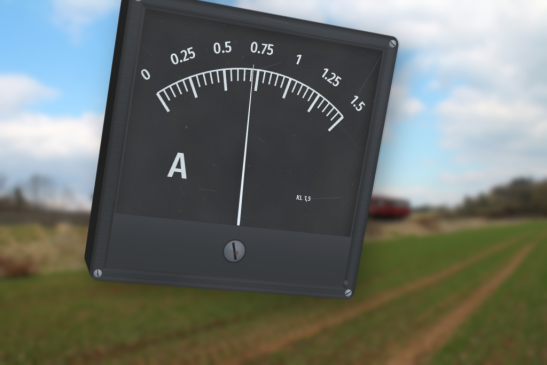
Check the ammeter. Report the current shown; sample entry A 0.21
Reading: A 0.7
